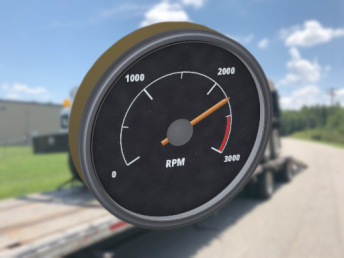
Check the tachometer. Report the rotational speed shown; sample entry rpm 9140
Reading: rpm 2250
